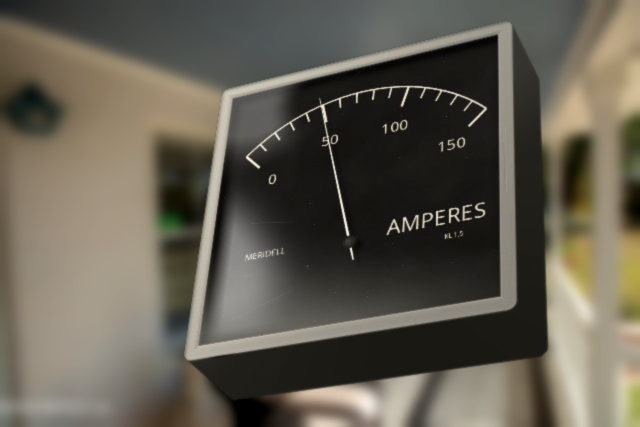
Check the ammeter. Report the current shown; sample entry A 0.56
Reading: A 50
